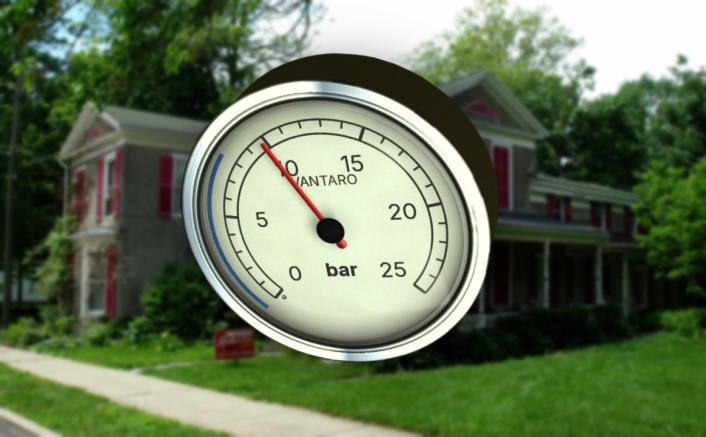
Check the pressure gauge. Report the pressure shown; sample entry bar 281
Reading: bar 10
